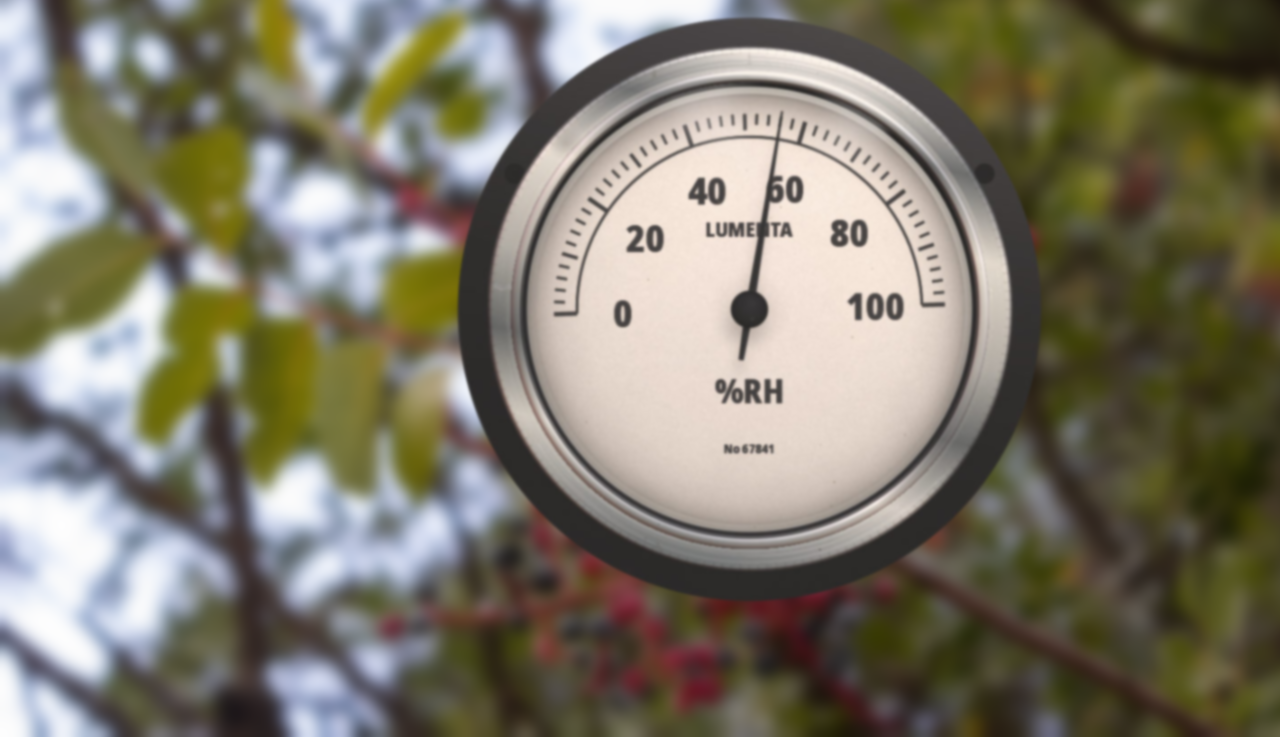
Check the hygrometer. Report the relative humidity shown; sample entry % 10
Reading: % 56
